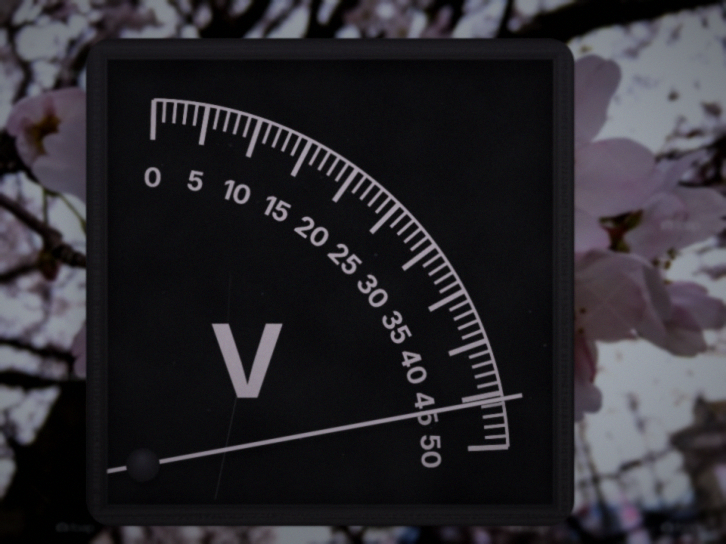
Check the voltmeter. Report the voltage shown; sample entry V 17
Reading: V 45.5
